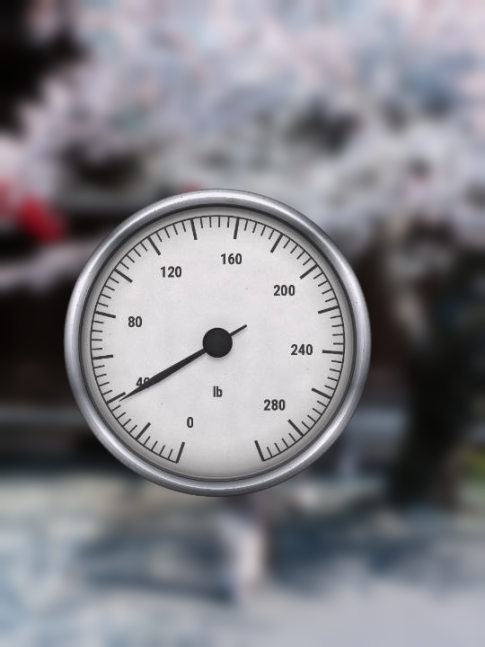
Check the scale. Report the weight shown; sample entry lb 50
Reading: lb 38
